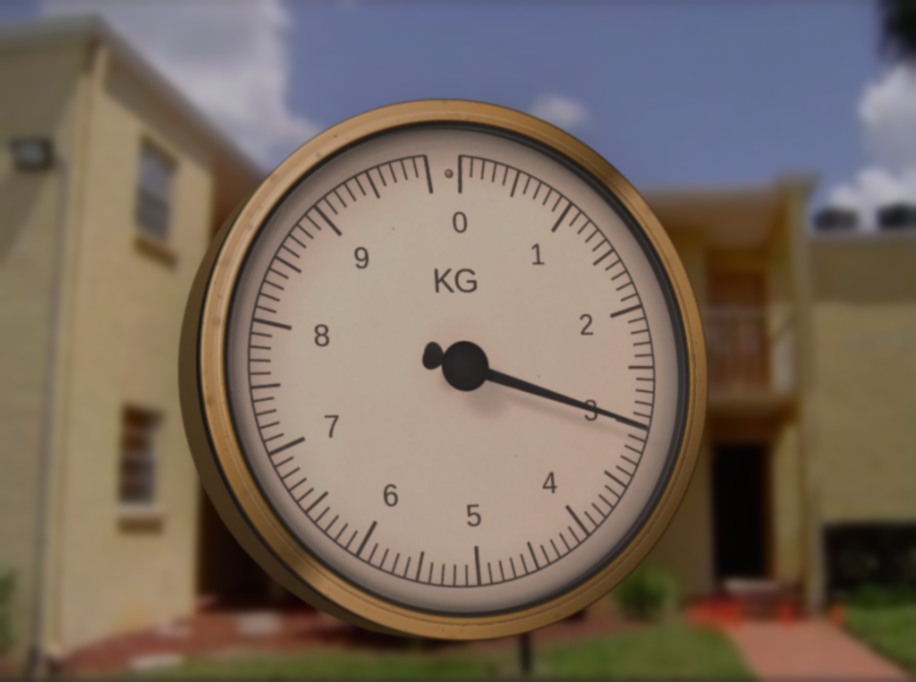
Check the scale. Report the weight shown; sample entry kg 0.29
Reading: kg 3
